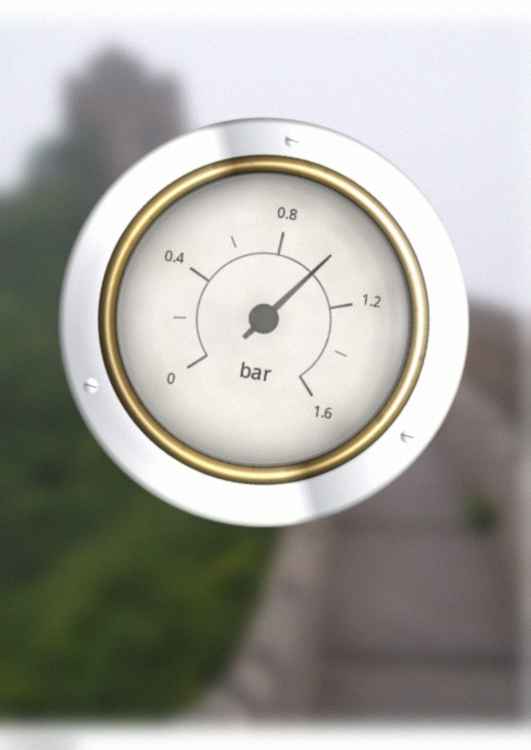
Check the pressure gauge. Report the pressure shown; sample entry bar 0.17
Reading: bar 1
